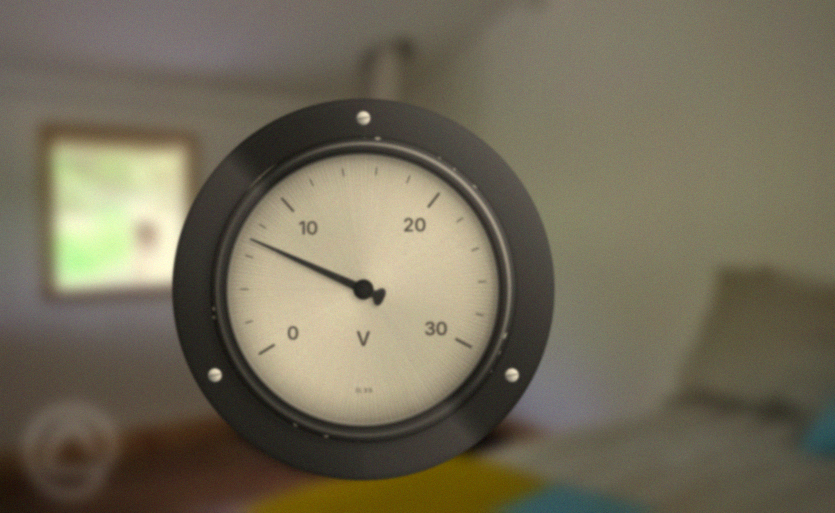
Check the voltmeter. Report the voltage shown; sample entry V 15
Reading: V 7
